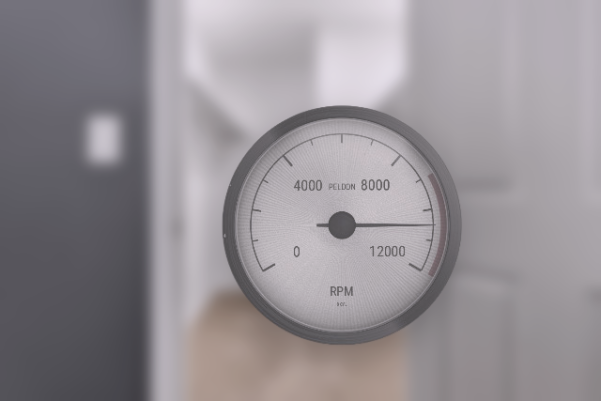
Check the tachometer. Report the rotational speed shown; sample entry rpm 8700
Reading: rpm 10500
